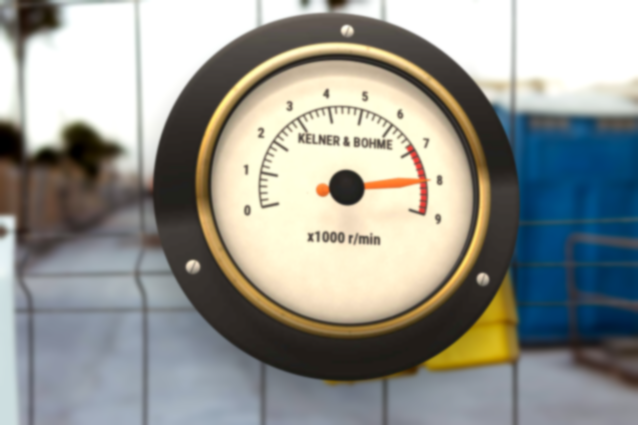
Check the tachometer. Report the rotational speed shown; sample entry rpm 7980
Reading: rpm 8000
